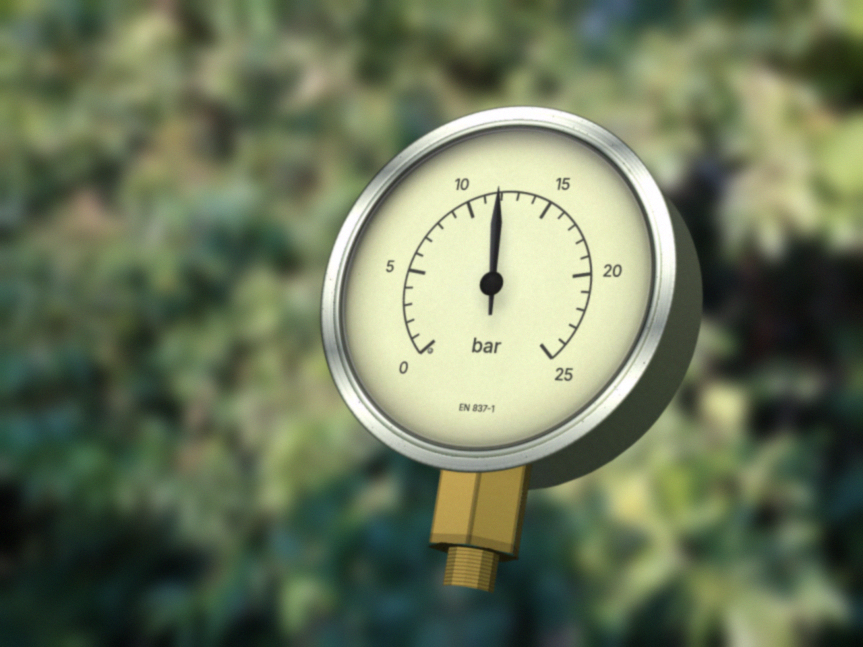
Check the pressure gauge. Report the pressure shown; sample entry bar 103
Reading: bar 12
